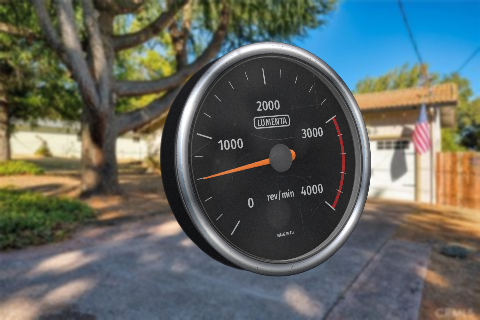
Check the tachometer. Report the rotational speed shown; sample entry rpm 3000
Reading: rpm 600
